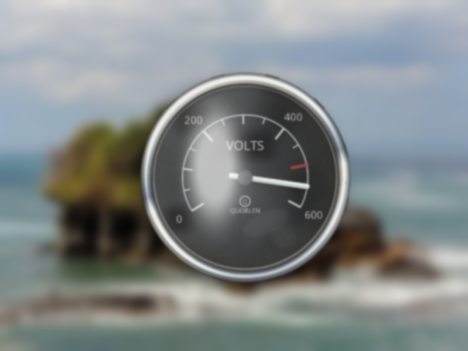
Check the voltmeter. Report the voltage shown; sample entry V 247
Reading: V 550
